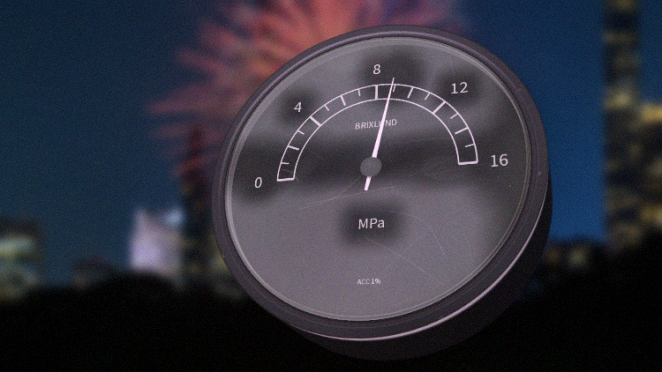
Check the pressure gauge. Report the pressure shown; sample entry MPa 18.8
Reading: MPa 9
